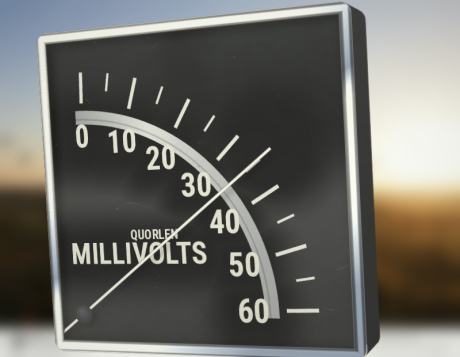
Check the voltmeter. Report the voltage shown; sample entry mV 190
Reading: mV 35
